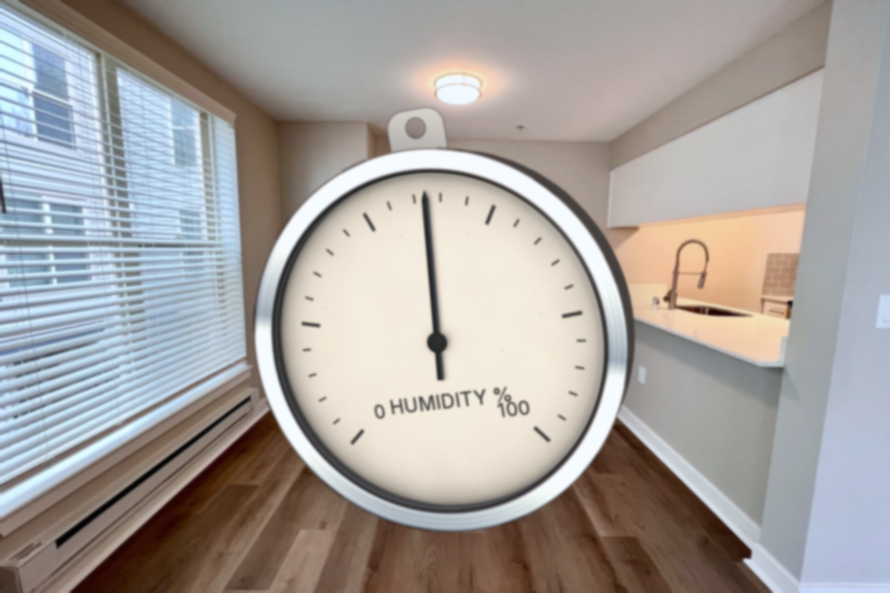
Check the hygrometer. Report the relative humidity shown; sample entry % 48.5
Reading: % 50
